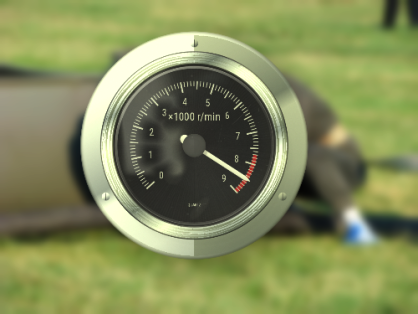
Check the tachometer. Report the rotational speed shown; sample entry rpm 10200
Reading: rpm 8500
